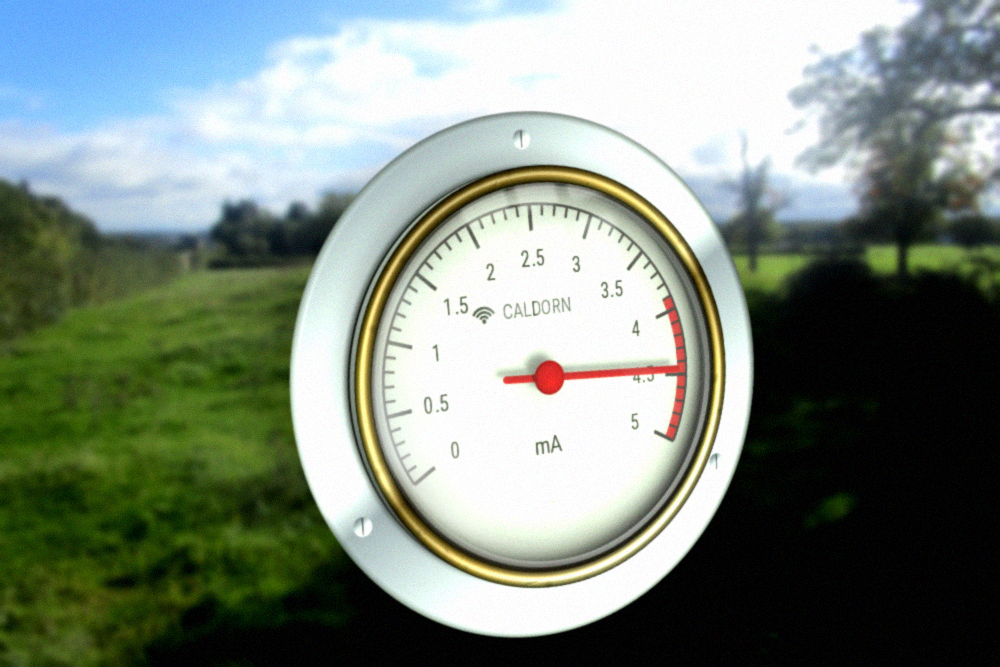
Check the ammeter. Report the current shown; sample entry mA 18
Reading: mA 4.45
